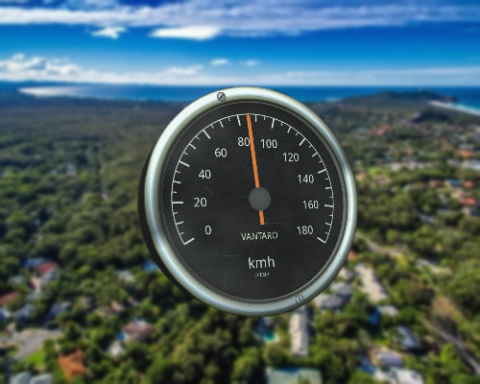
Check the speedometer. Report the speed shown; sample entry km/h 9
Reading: km/h 85
